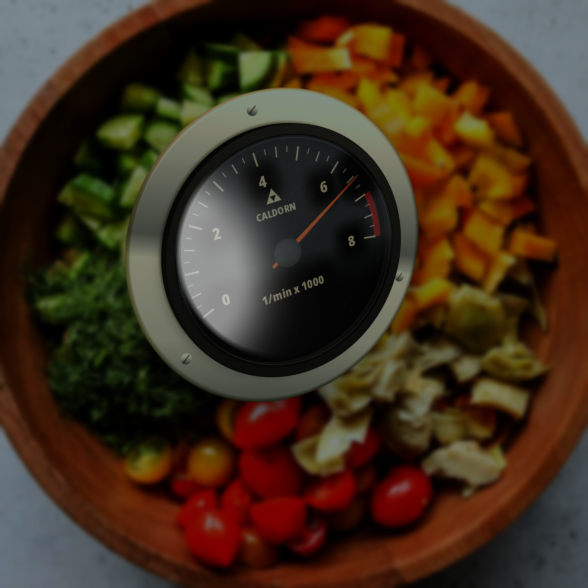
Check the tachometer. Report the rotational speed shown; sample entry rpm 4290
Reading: rpm 6500
